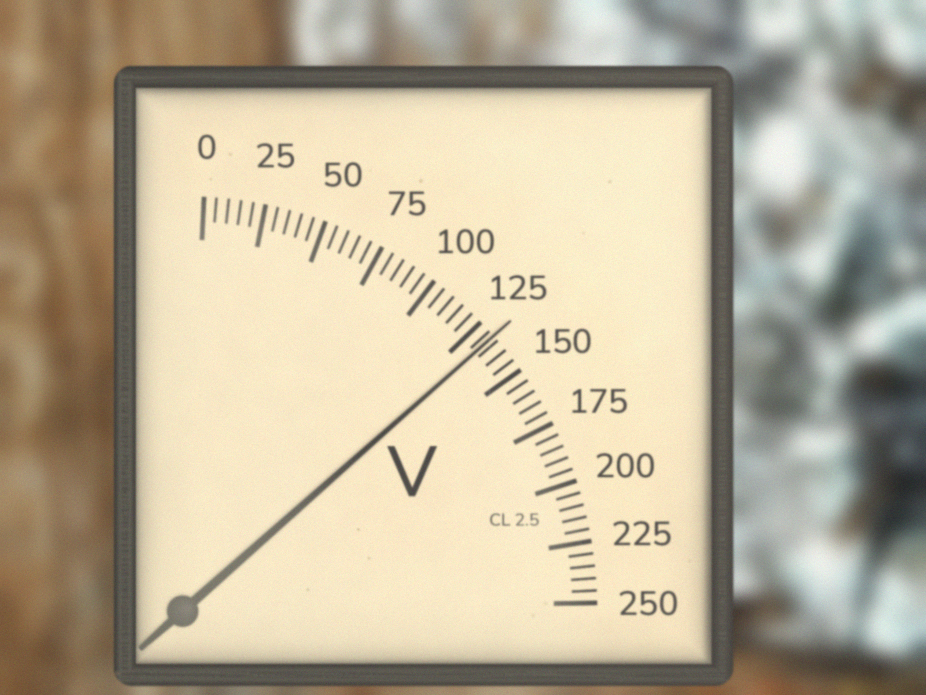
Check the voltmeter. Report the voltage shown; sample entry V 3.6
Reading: V 132.5
